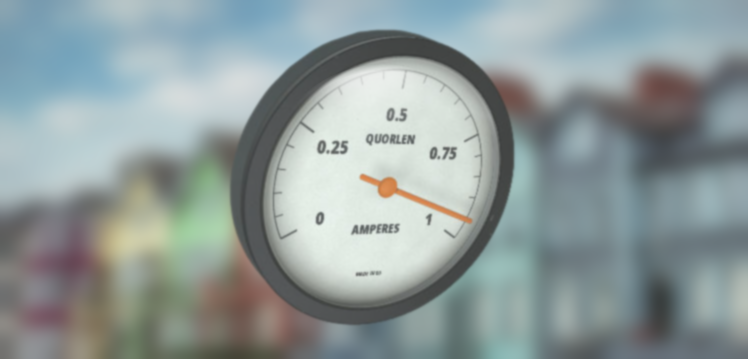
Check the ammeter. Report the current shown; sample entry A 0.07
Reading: A 0.95
